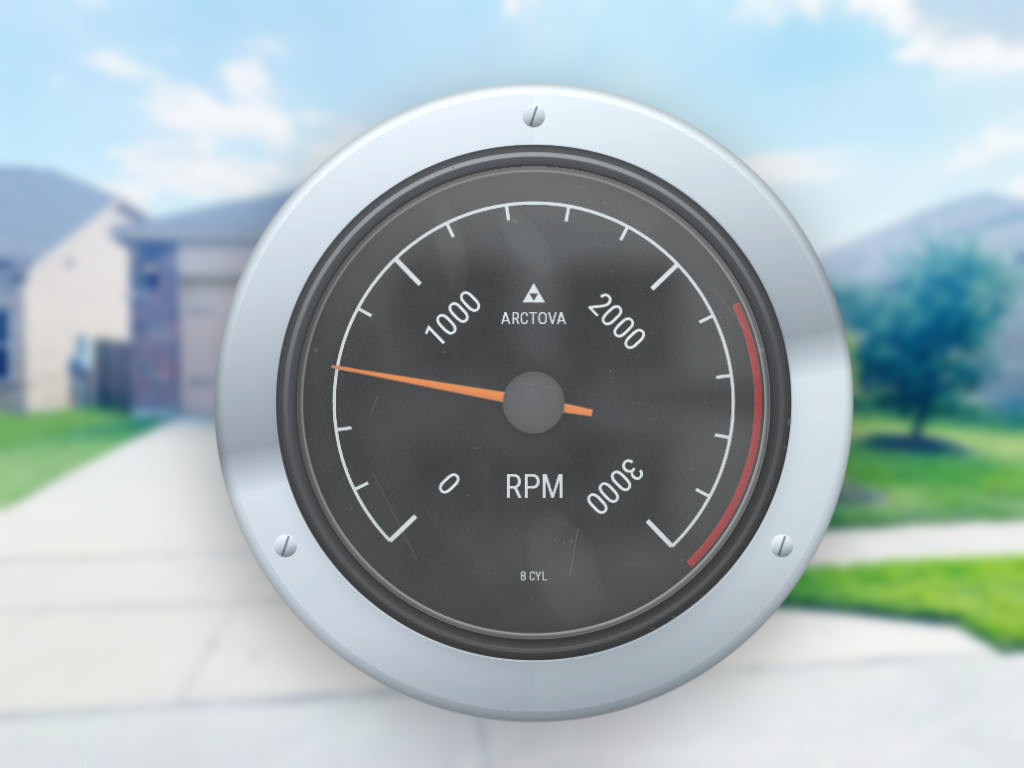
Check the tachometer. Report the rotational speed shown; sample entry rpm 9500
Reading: rpm 600
